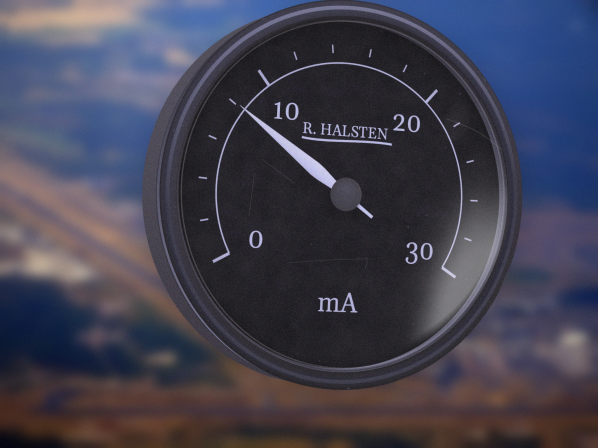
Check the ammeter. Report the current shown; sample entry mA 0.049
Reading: mA 8
